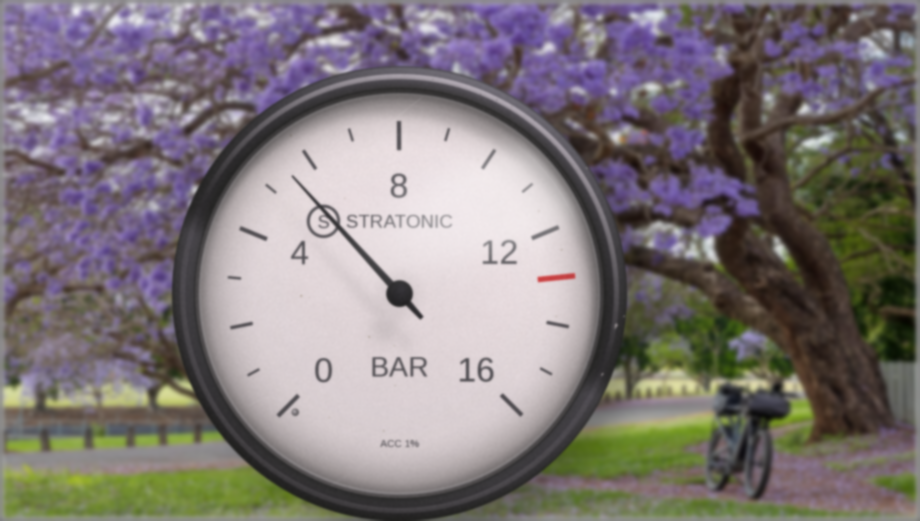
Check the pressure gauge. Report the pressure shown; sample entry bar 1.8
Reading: bar 5.5
